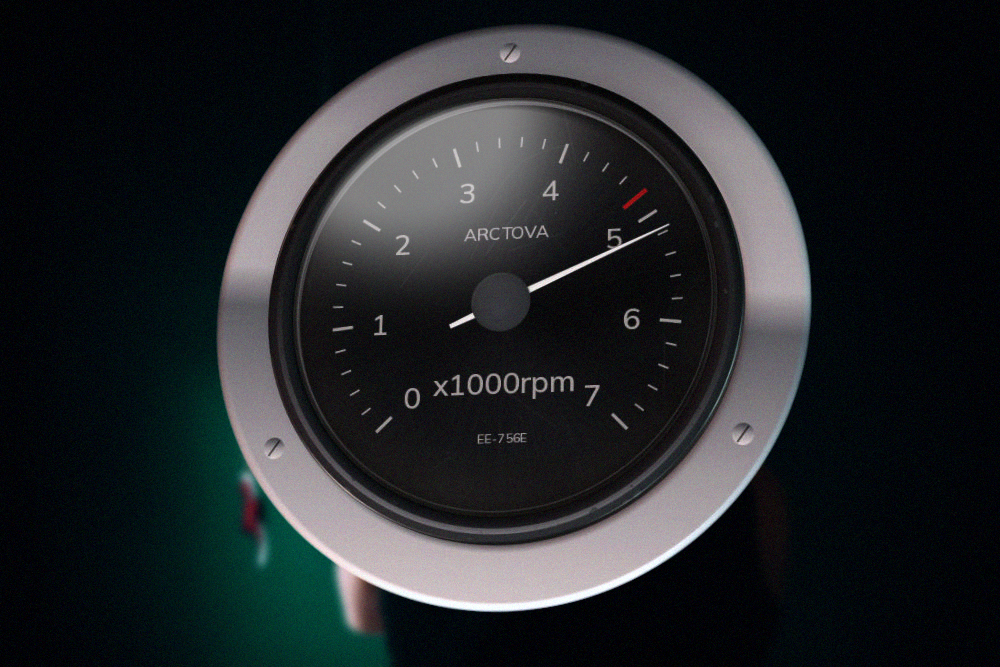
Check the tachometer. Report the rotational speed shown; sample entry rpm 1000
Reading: rpm 5200
